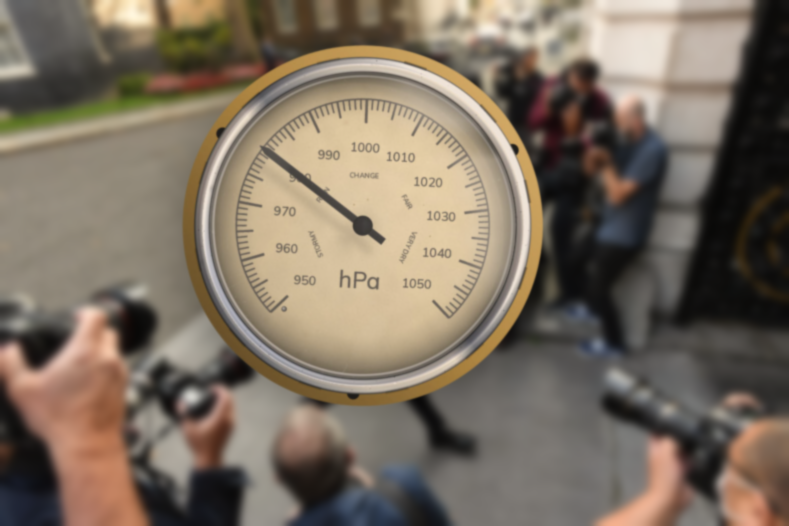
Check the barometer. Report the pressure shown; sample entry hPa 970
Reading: hPa 980
